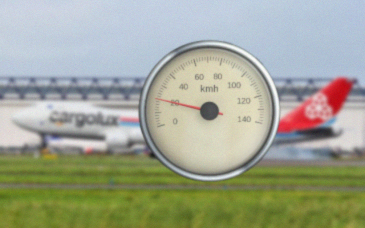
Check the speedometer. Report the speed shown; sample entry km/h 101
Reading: km/h 20
